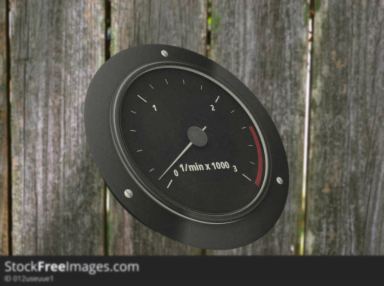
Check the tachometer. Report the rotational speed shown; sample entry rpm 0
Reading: rpm 100
